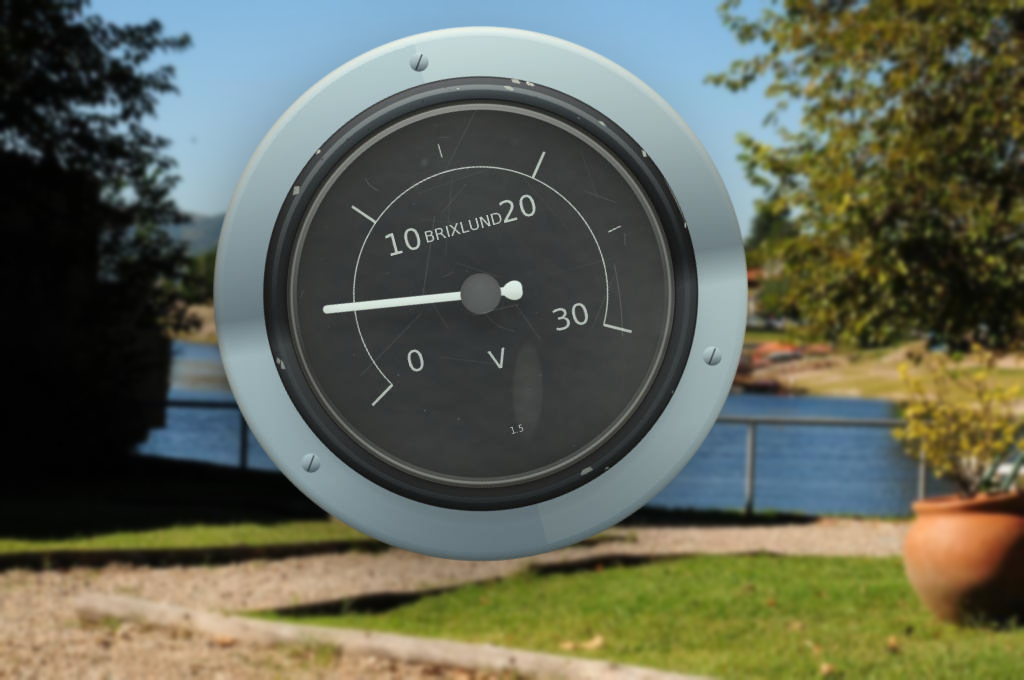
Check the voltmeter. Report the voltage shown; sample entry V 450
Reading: V 5
